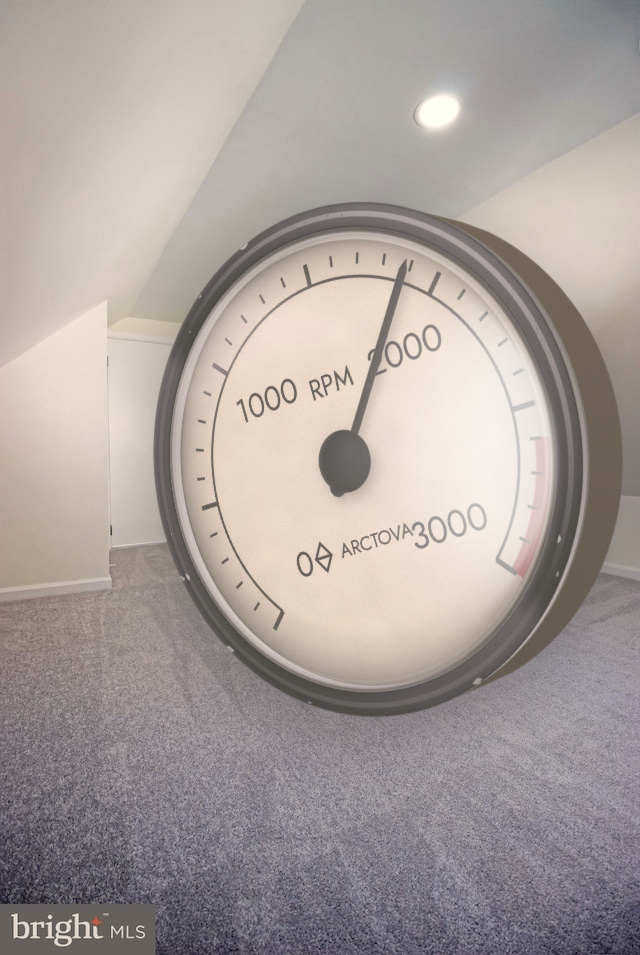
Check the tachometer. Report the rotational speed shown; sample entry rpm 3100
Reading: rpm 1900
